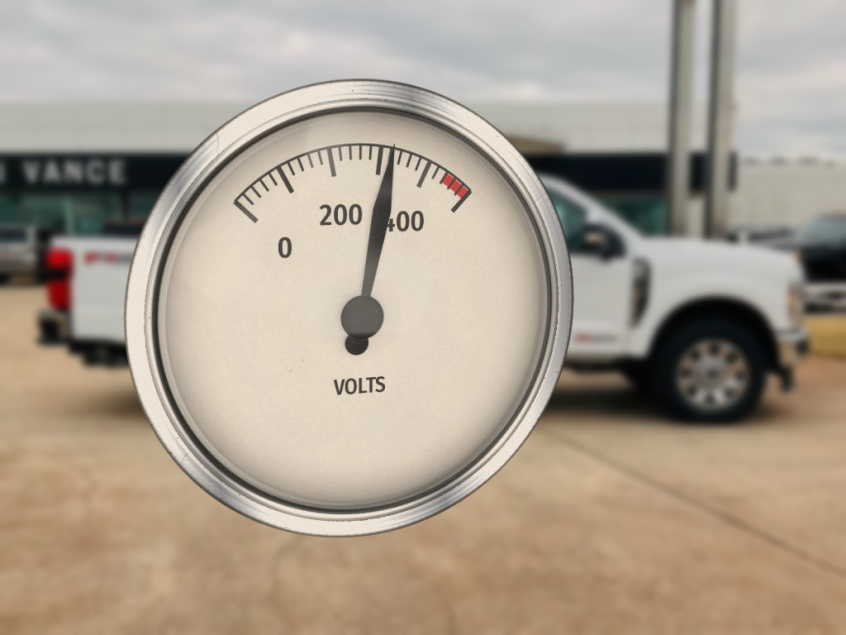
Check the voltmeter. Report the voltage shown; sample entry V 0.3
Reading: V 320
